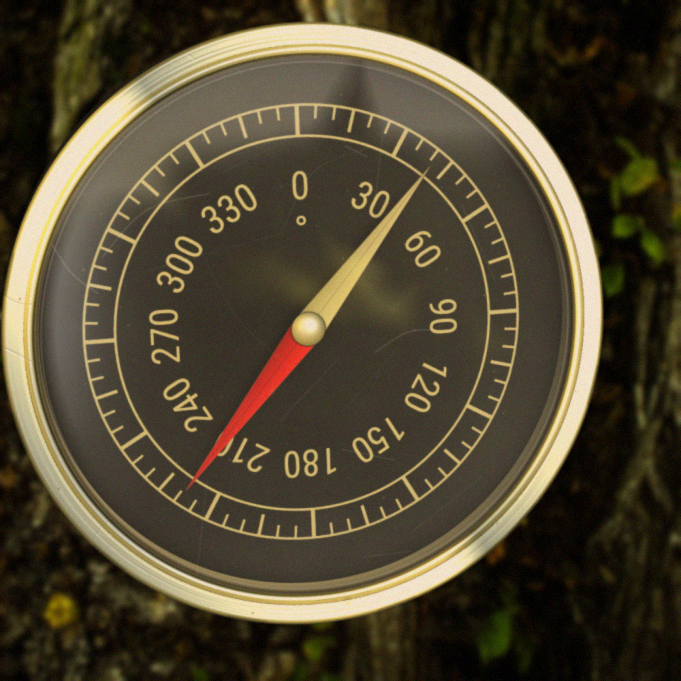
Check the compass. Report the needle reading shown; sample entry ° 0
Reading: ° 220
